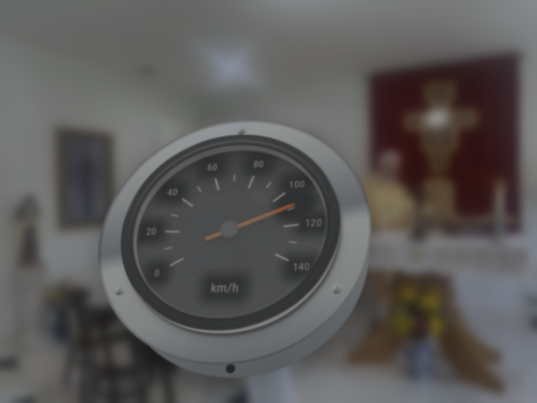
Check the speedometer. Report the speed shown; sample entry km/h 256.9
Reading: km/h 110
